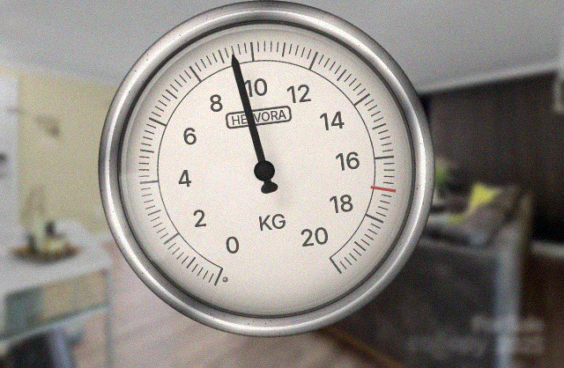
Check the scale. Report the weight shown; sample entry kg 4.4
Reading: kg 9.4
